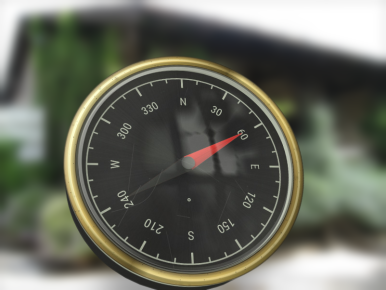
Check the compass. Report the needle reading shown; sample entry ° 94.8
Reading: ° 60
